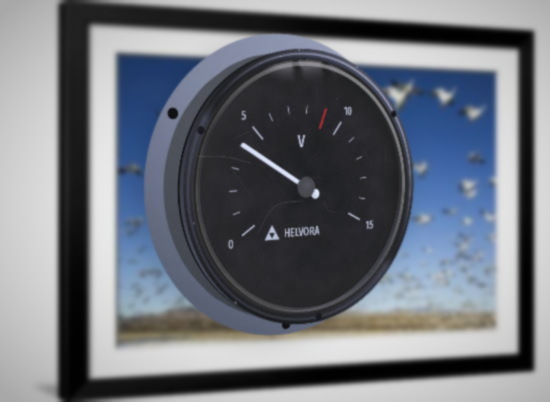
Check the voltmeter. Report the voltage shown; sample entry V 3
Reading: V 4
